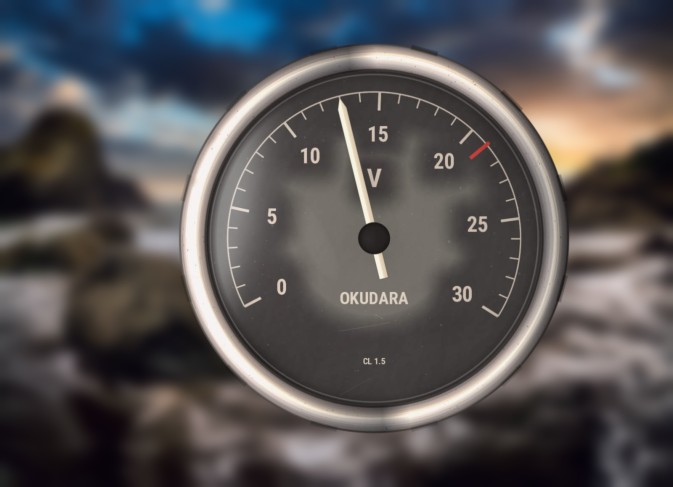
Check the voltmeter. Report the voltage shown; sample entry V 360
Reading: V 13
